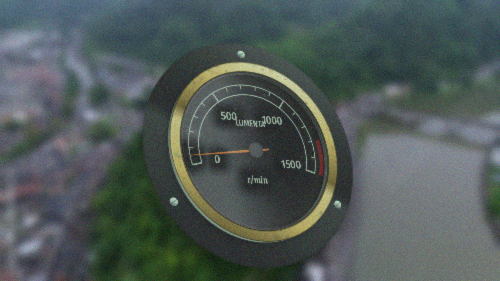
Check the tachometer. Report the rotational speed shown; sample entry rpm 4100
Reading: rpm 50
